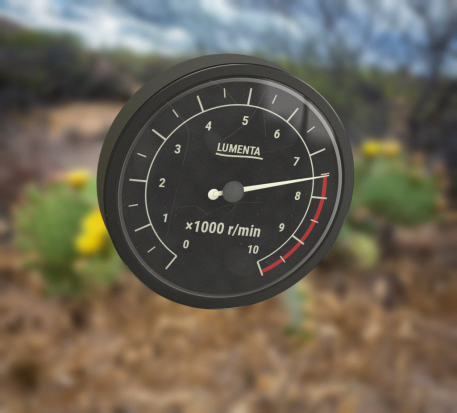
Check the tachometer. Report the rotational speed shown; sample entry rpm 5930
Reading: rpm 7500
